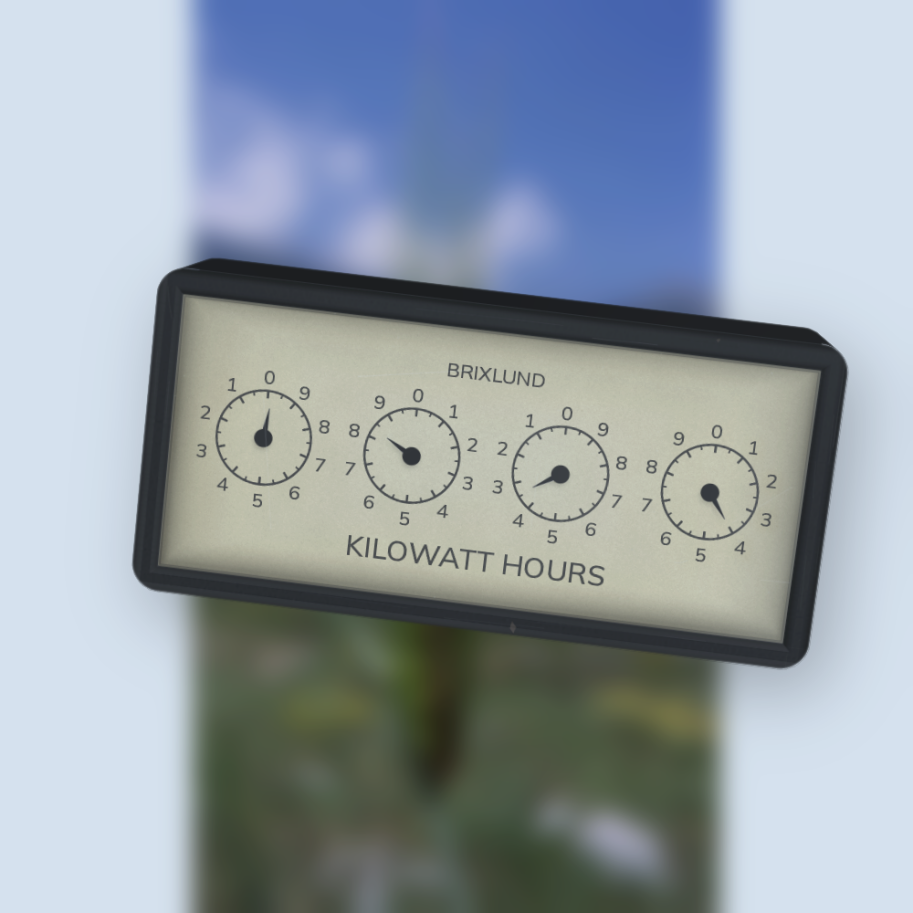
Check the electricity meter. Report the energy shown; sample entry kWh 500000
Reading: kWh 9834
